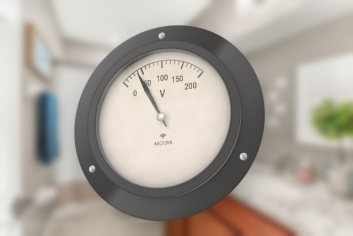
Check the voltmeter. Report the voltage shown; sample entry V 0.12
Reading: V 40
